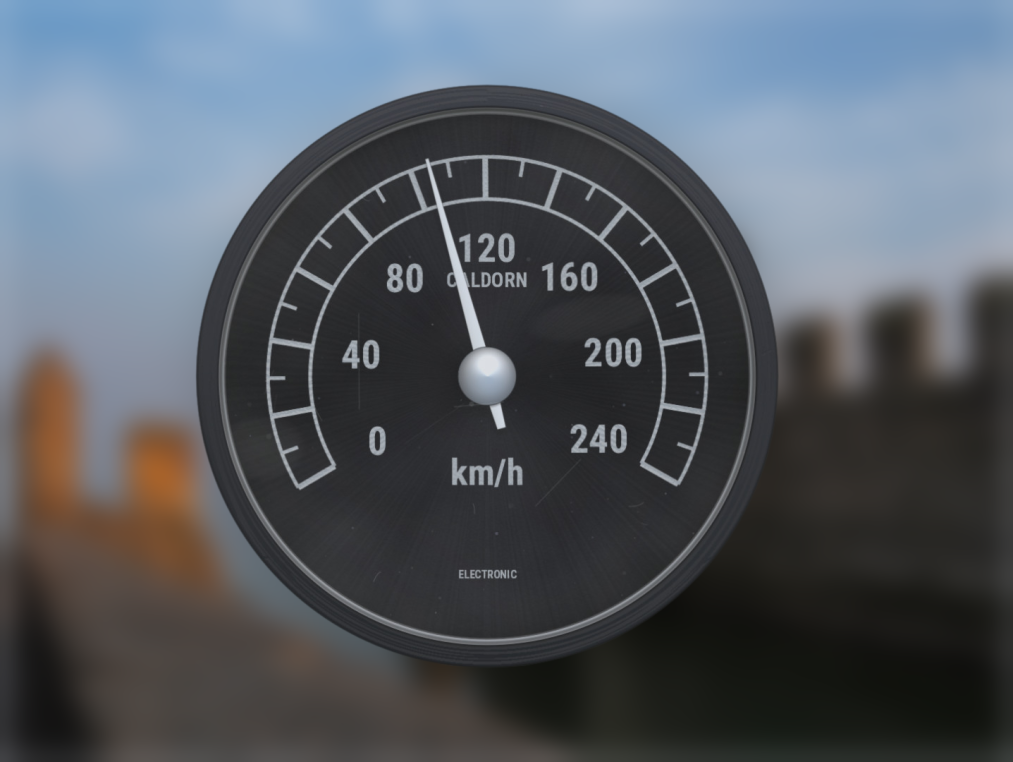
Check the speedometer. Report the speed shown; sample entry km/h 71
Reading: km/h 105
